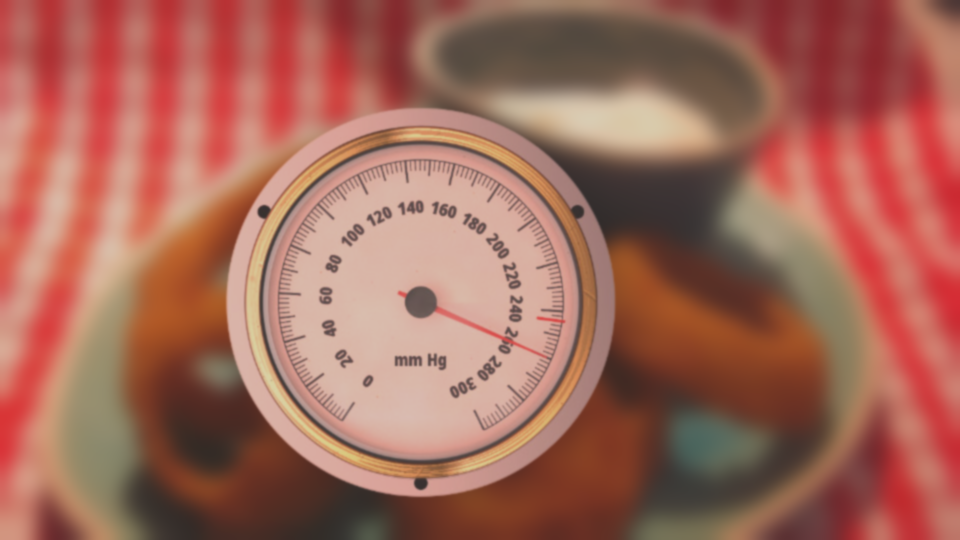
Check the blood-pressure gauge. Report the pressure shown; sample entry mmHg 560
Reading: mmHg 260
